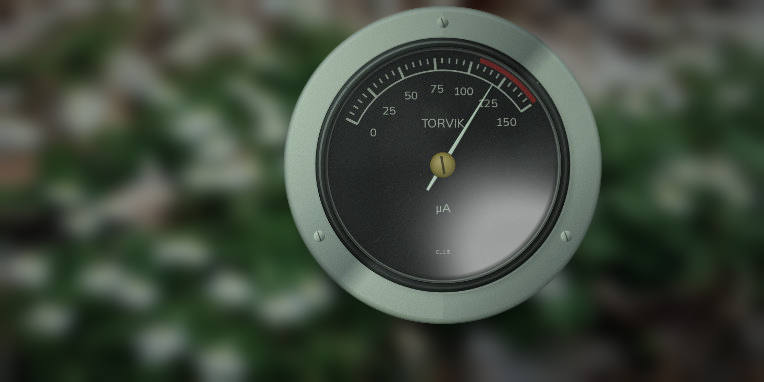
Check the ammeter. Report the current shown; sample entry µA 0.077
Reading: µA 120
